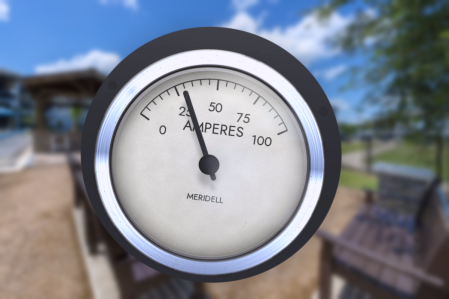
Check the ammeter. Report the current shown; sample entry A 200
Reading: A 30
